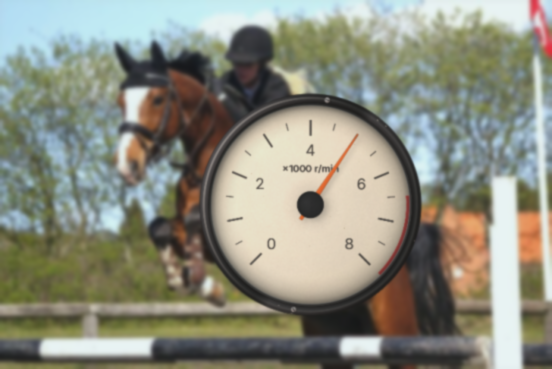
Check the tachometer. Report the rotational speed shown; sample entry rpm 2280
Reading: rpm 5000
